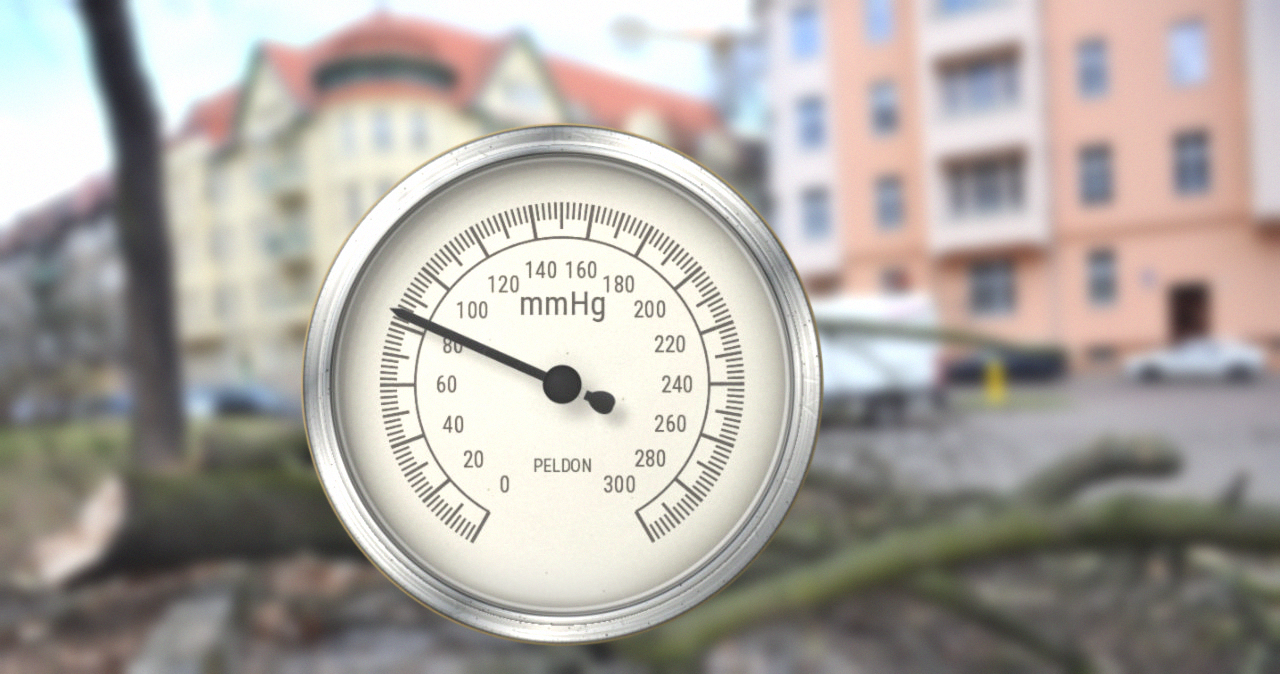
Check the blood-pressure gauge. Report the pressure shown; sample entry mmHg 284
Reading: mmHg 84
